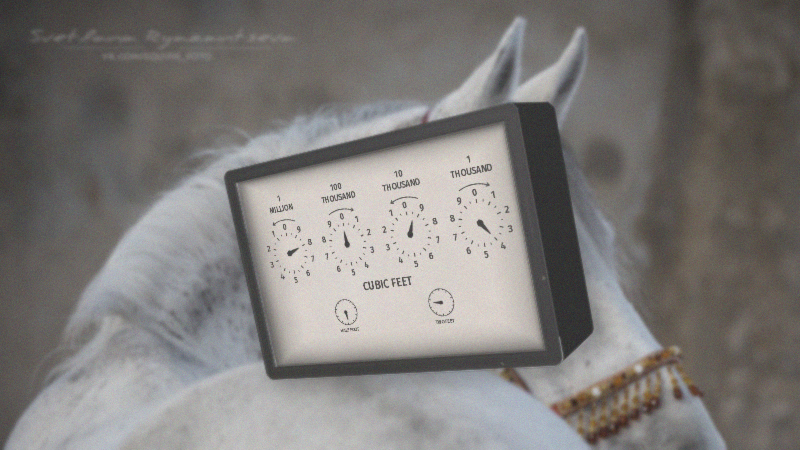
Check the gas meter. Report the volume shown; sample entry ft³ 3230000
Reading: ft³ 799400
